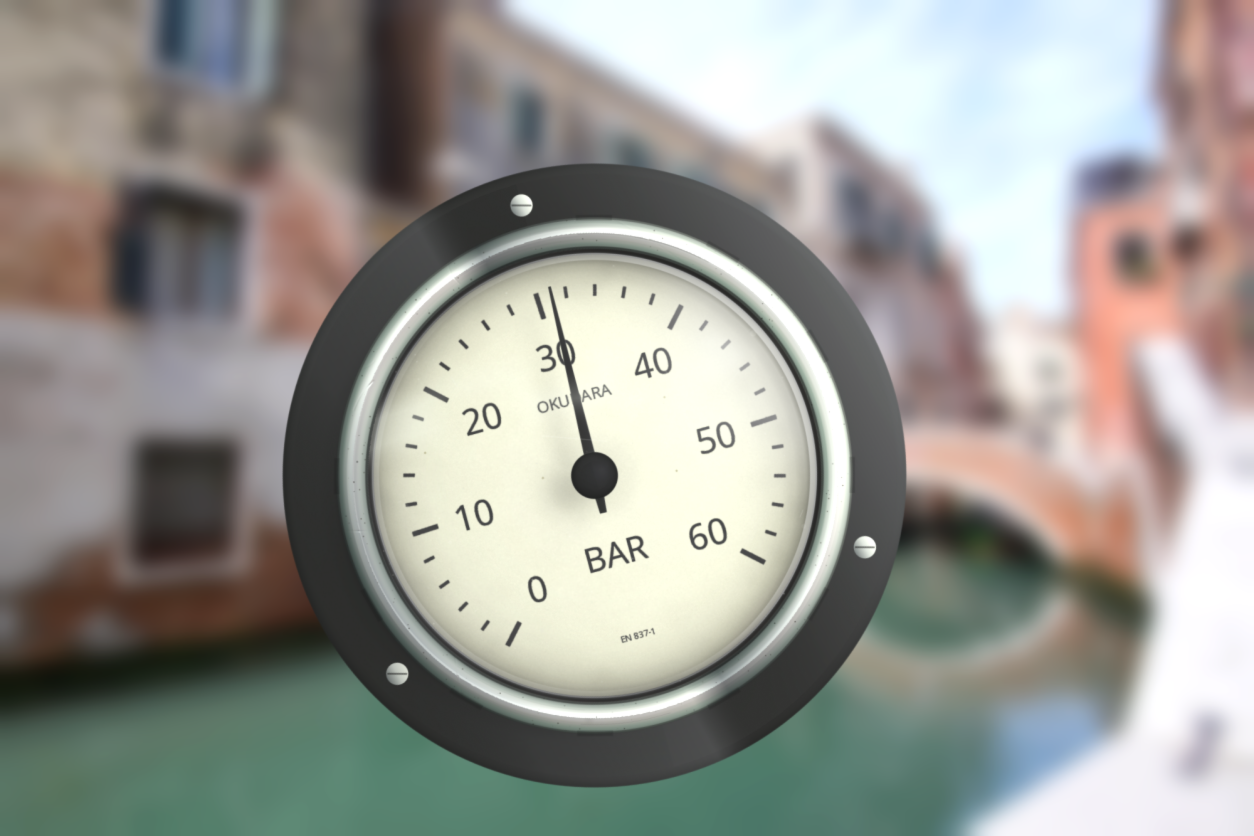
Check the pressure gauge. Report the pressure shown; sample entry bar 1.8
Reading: bar 31
